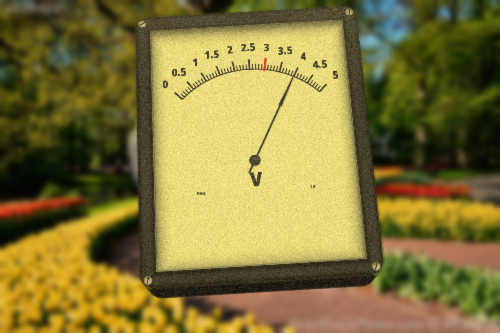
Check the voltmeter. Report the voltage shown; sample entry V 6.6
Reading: V 4
